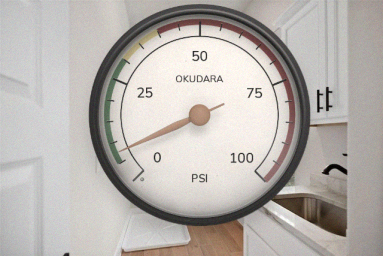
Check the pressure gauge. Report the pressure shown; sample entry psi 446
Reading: psi 7.5
